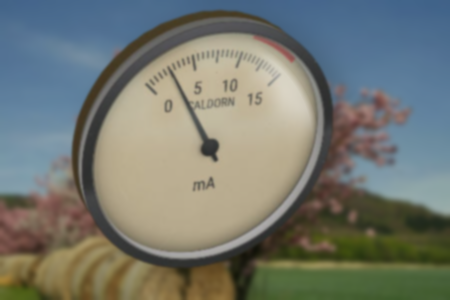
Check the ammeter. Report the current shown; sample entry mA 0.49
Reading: mA 2.5
